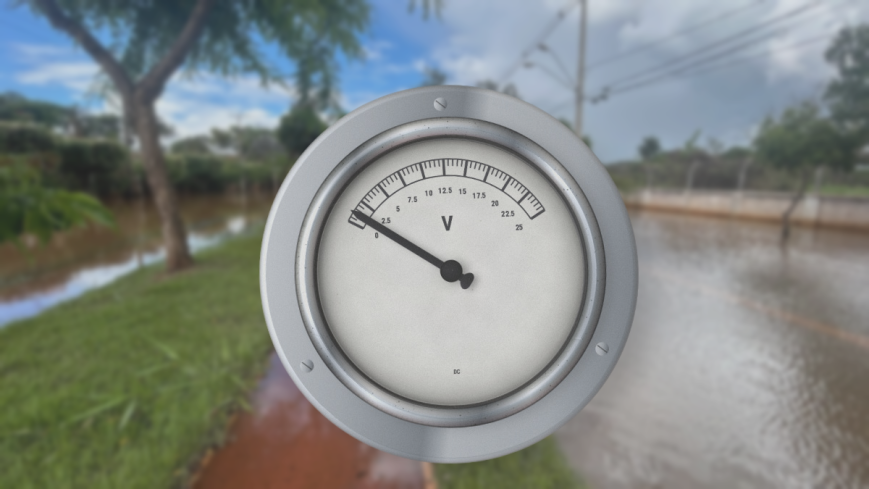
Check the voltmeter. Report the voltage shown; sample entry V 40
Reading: V 1
